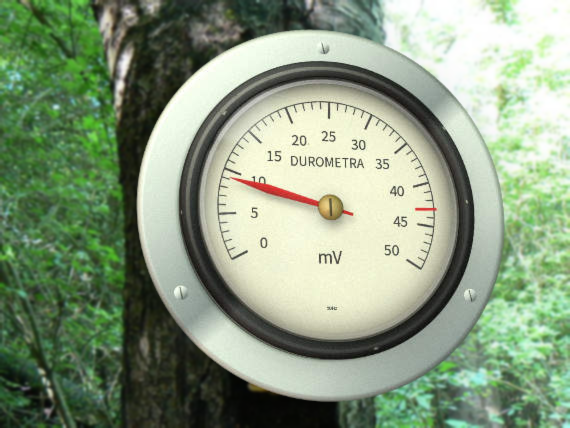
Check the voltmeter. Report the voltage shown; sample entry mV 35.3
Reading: mV 9
